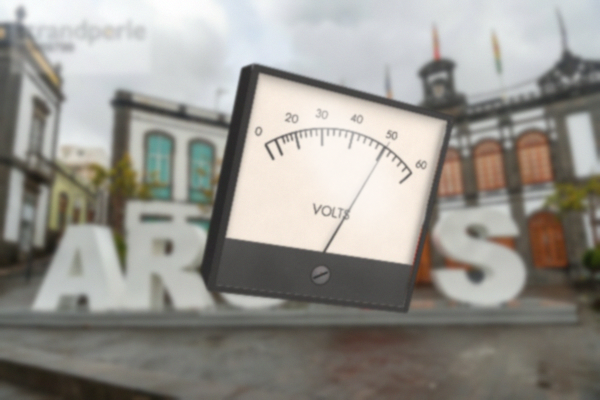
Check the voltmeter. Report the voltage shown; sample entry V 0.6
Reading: V 50
